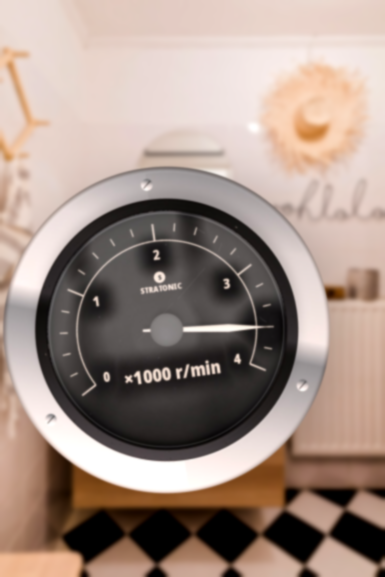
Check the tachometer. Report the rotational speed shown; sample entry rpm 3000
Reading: rpm 3600
